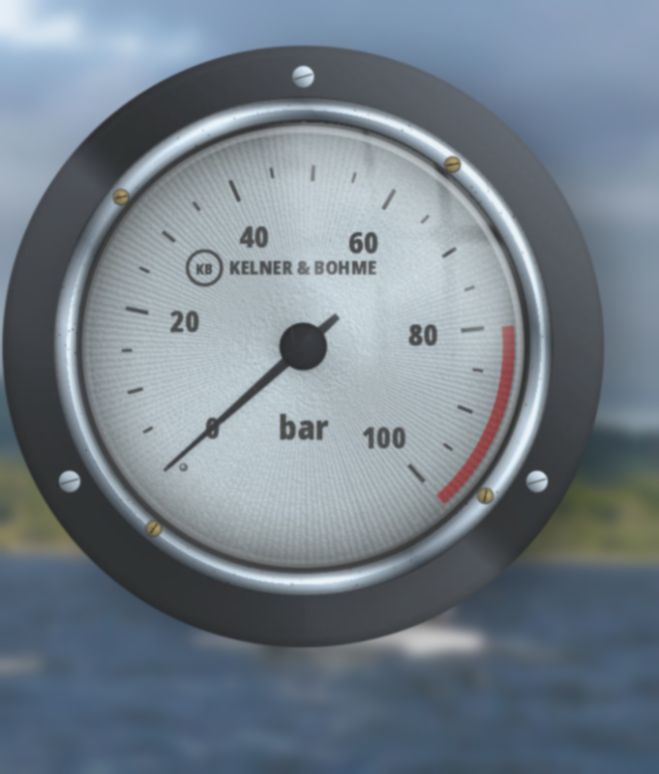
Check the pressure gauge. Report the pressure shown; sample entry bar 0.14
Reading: bar 0
